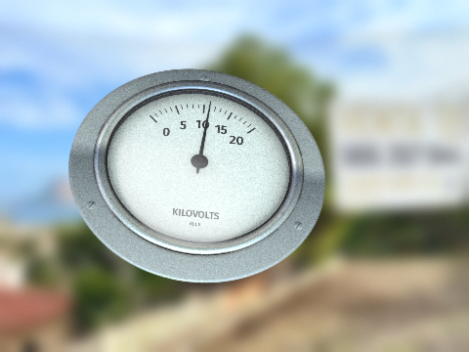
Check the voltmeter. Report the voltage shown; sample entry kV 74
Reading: kV 11
